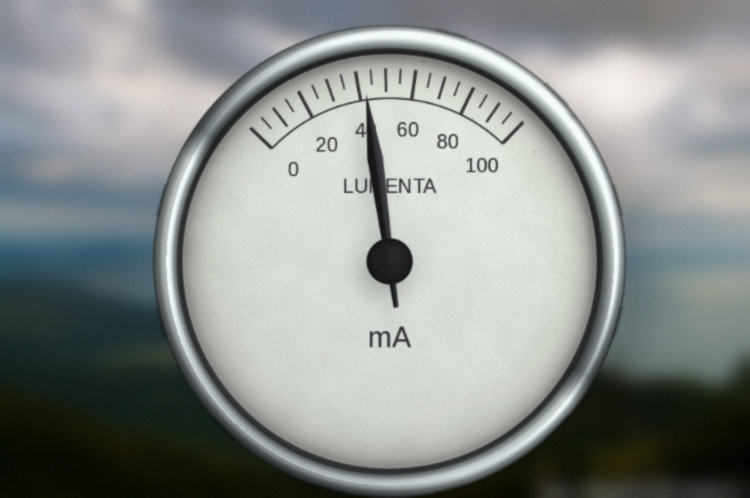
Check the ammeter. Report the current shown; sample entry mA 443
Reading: mA 42.5
